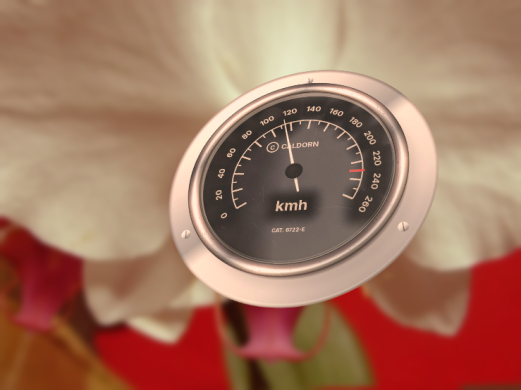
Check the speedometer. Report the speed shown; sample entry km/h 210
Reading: km/h 115
